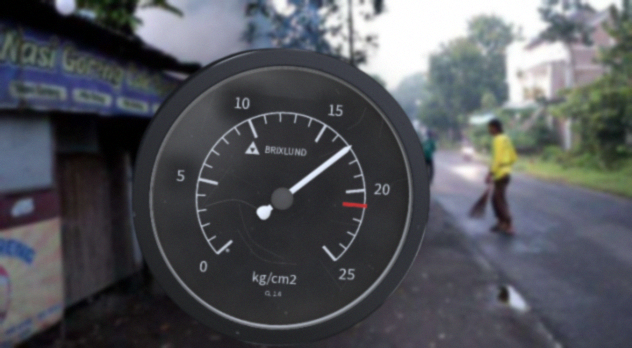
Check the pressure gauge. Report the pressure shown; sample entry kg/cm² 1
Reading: kg/cm² 17
